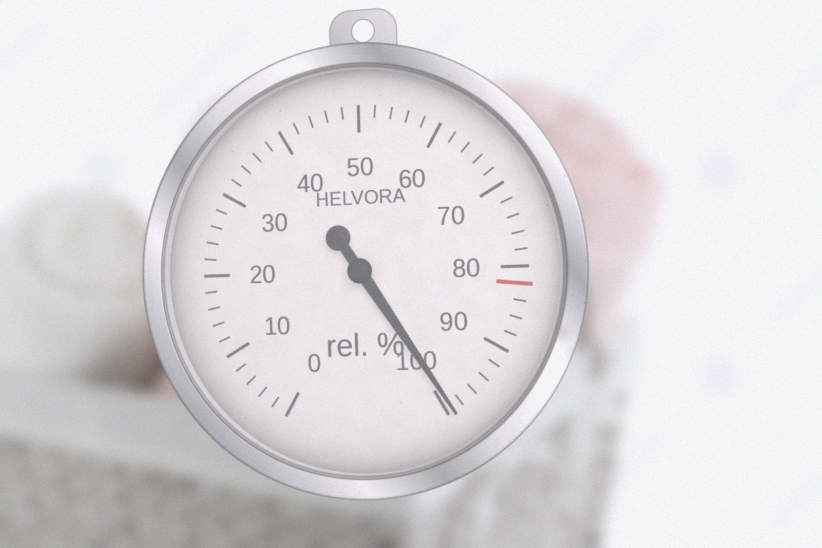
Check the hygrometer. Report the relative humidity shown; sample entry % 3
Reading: % 99
